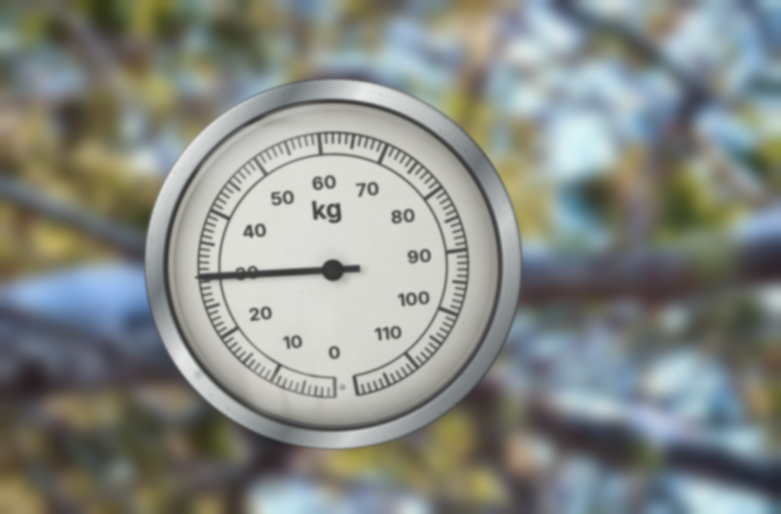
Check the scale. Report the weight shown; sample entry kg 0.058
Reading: kg 30
